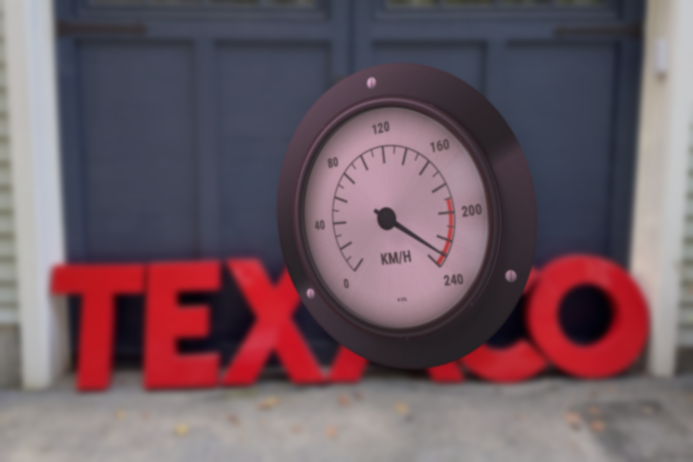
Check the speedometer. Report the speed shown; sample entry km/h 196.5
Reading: km/h 230
